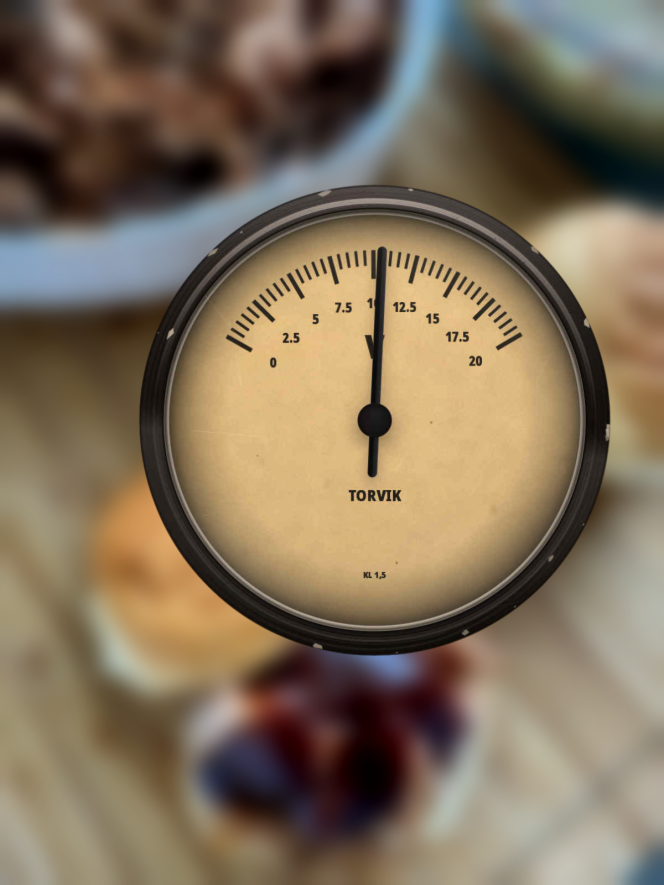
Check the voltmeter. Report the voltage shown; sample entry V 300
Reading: V 10.5
